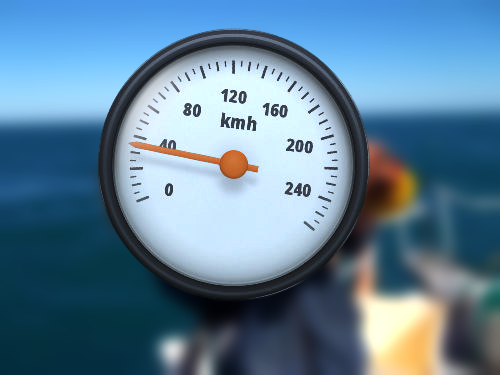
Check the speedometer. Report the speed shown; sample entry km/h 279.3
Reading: km/h 35
